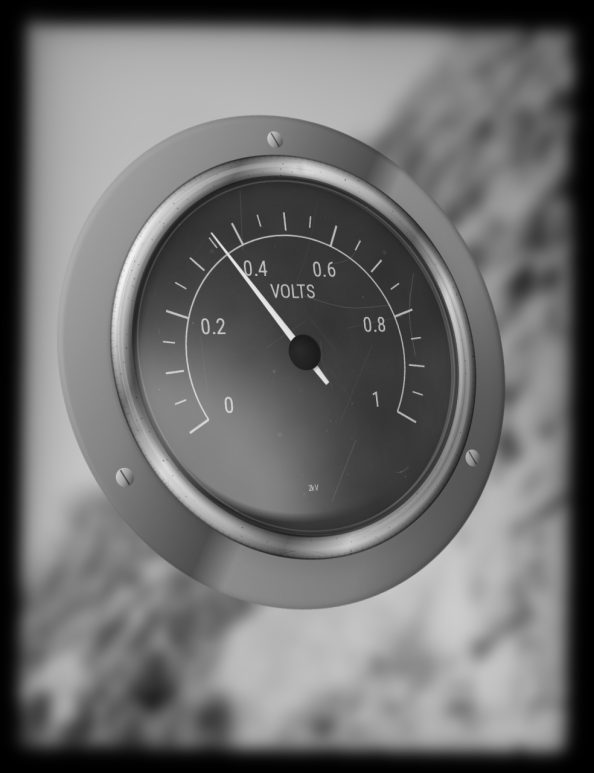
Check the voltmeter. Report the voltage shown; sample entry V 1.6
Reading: V 0.35
